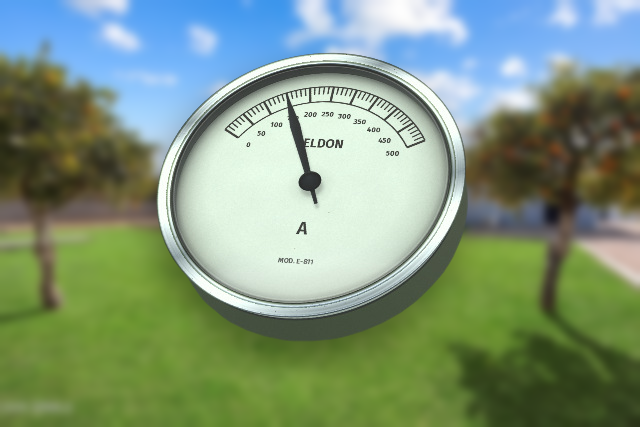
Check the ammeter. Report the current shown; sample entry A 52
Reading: A 150
